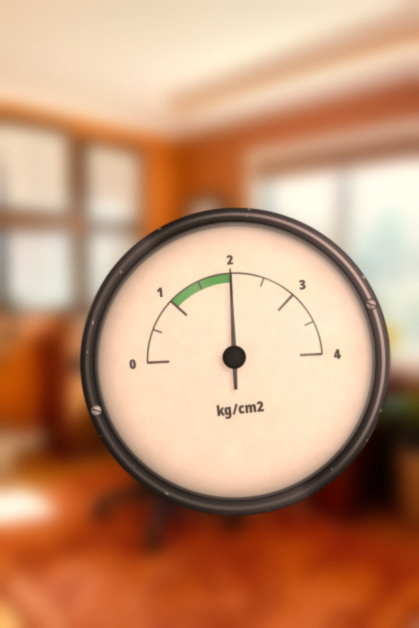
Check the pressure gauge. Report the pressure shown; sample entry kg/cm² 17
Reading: kg/cm² 2
